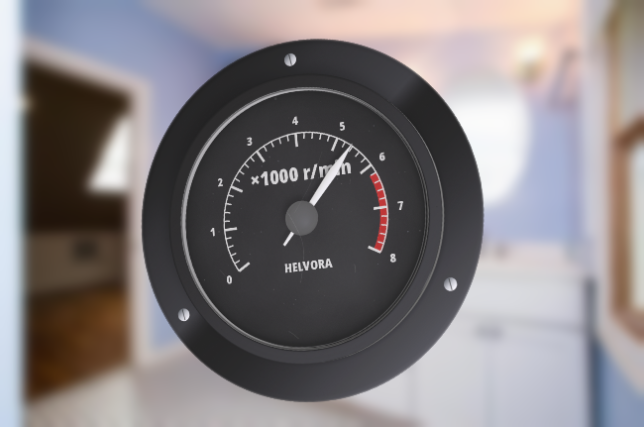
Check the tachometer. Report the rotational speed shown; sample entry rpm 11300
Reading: rpm 5400
